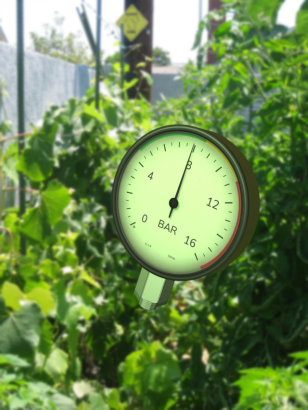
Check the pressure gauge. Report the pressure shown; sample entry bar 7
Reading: bar 8
